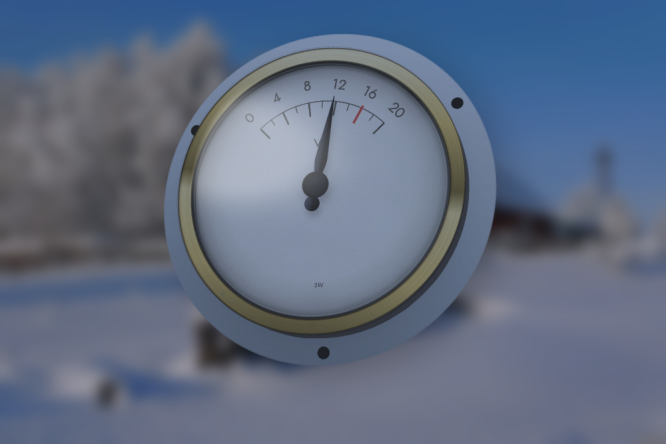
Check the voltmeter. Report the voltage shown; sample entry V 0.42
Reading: V 12
